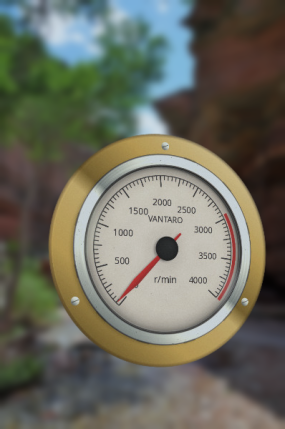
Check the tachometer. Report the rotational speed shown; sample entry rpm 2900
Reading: rpm 50
